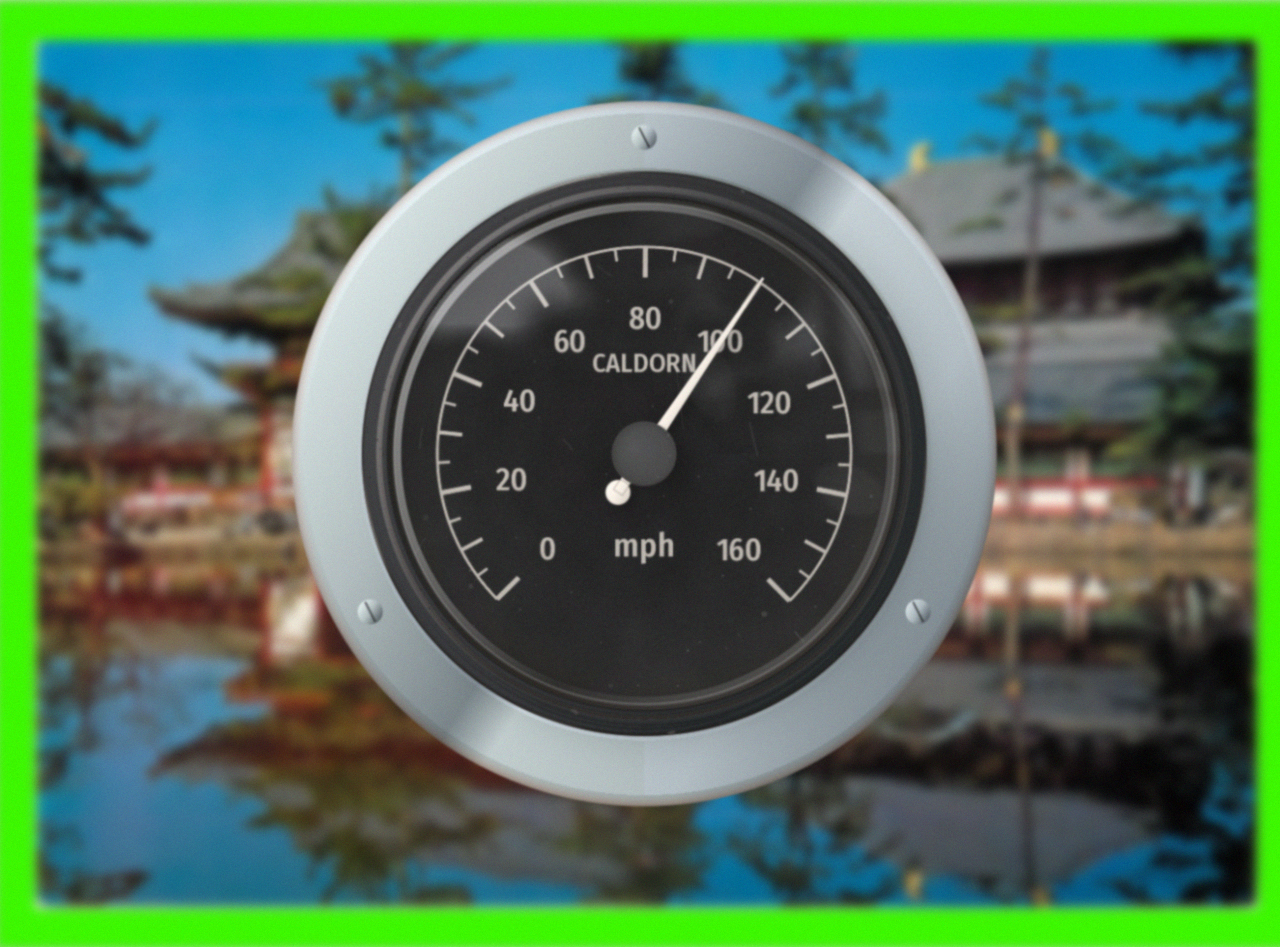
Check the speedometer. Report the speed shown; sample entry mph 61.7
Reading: mph 100
